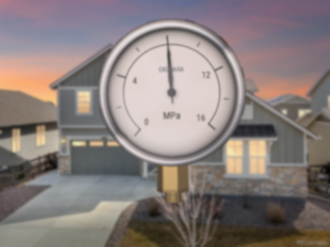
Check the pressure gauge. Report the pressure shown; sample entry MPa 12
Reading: MPa 8
